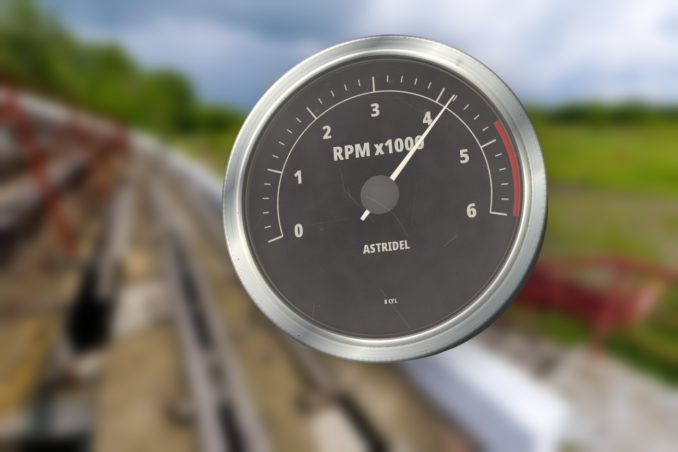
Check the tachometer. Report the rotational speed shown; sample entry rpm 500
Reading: rpm 4200
